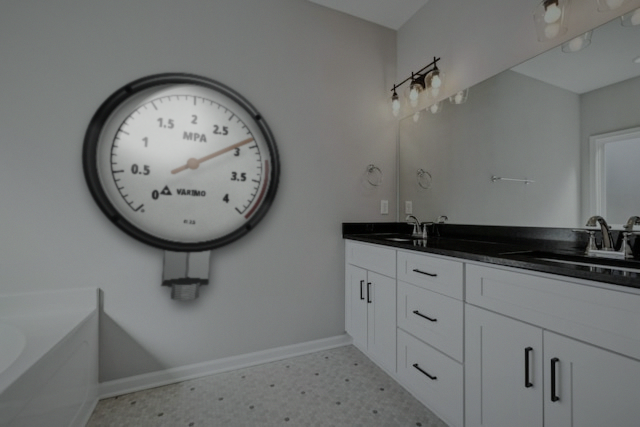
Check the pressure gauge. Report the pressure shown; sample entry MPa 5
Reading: MPa 2.9
